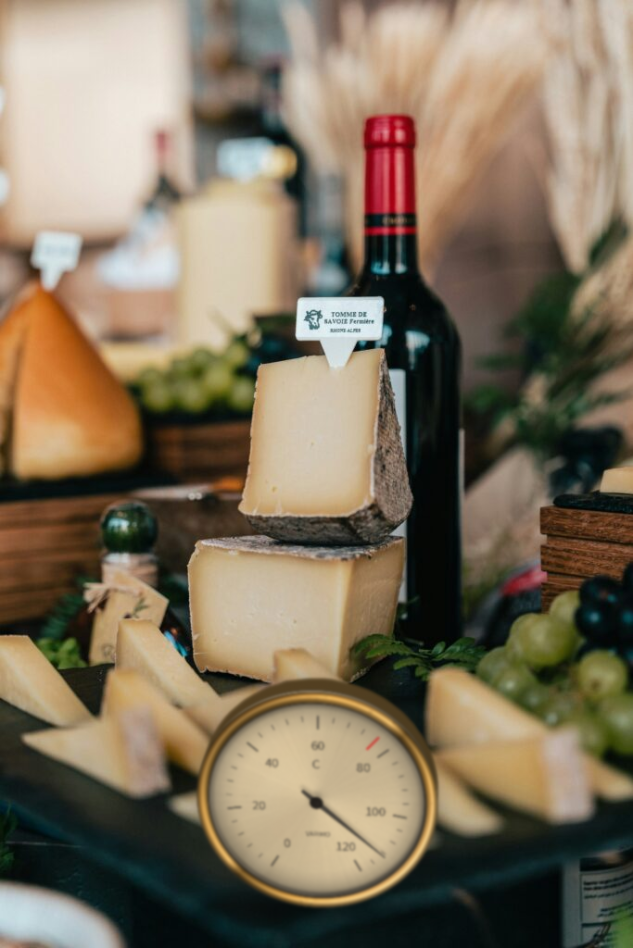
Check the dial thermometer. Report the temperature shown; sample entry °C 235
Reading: °C 112
